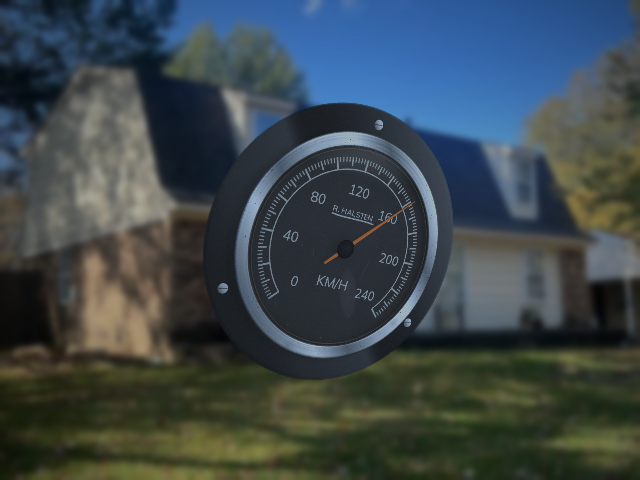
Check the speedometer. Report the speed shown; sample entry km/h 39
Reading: km/h 160
